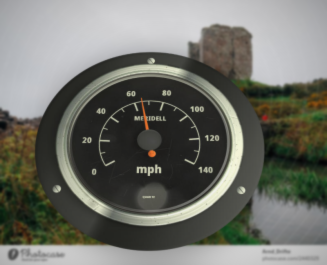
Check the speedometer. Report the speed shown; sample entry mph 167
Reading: mph 65
